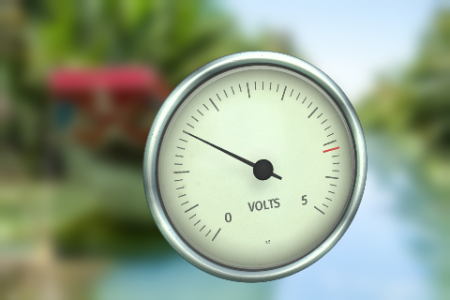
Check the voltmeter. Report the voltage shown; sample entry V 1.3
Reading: V 1.5
